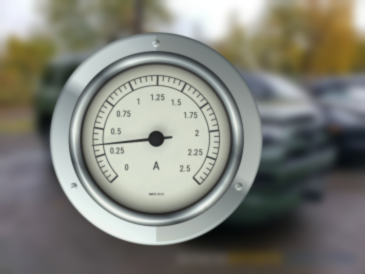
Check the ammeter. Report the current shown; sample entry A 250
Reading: A 0.35
